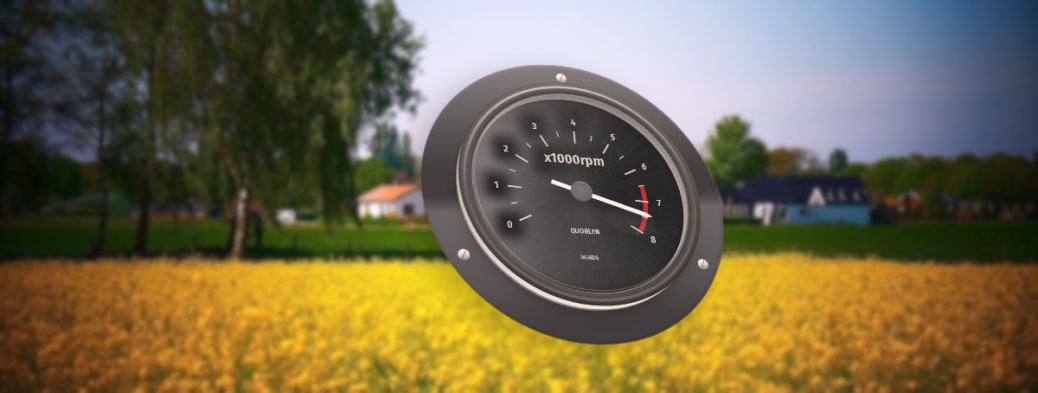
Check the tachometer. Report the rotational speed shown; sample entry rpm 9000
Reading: rpm 7500
